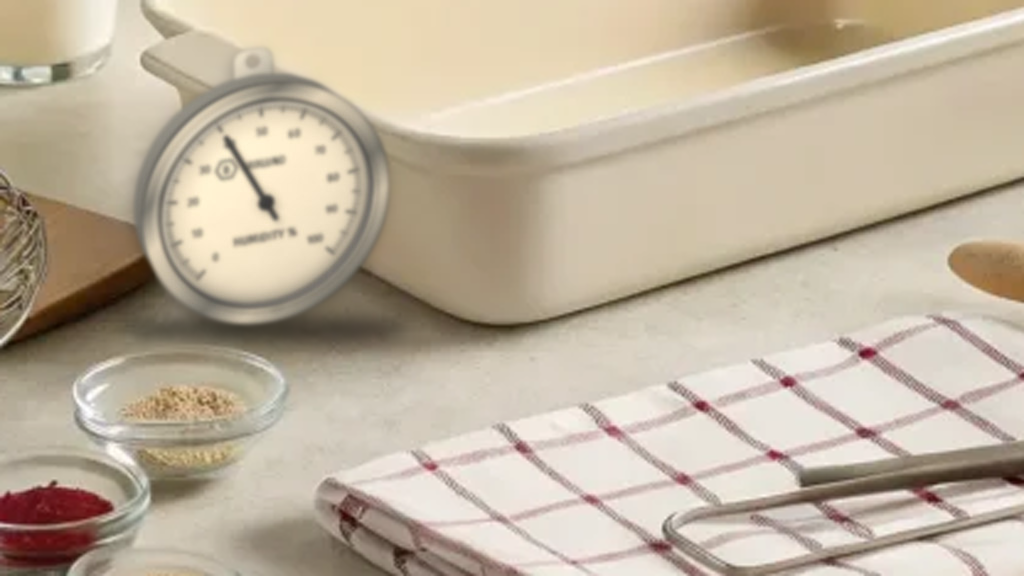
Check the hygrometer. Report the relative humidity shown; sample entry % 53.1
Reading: % 40
